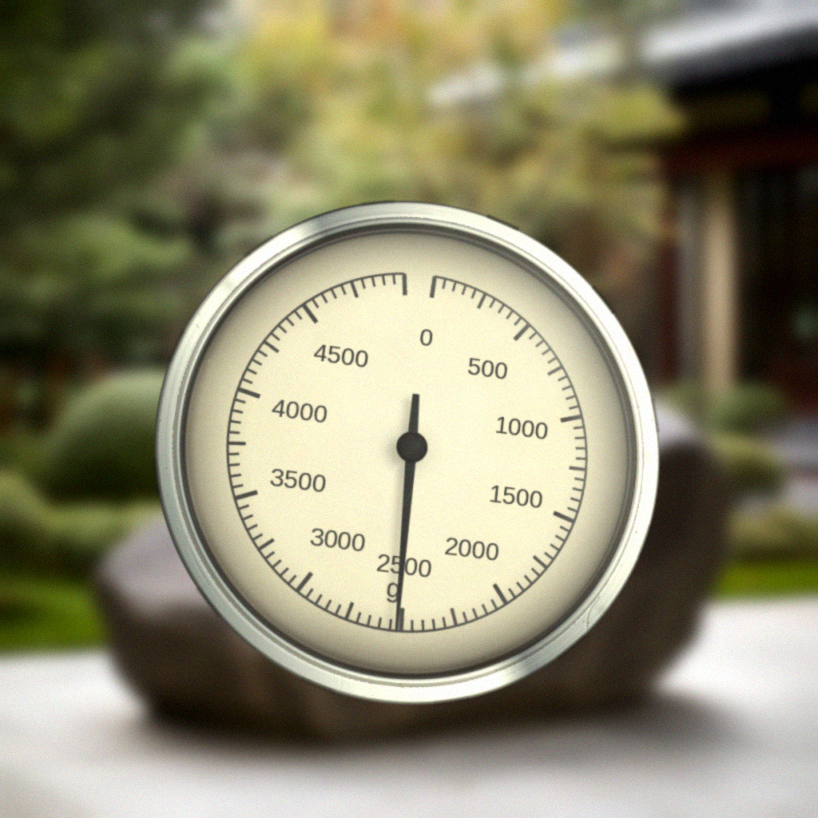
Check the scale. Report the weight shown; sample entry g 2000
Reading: g 2525
